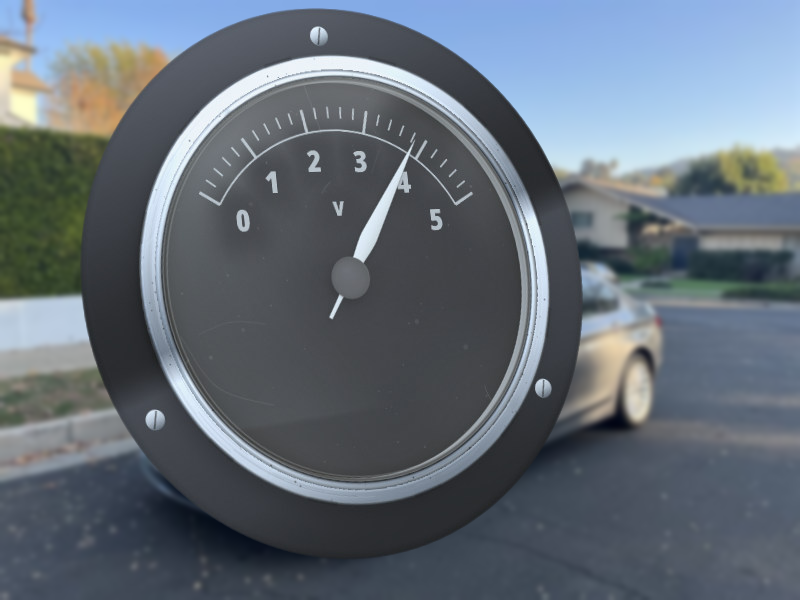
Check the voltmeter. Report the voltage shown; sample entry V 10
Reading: V 3.8
